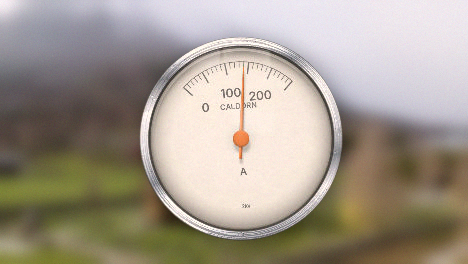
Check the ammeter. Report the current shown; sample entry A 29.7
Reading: A 140
